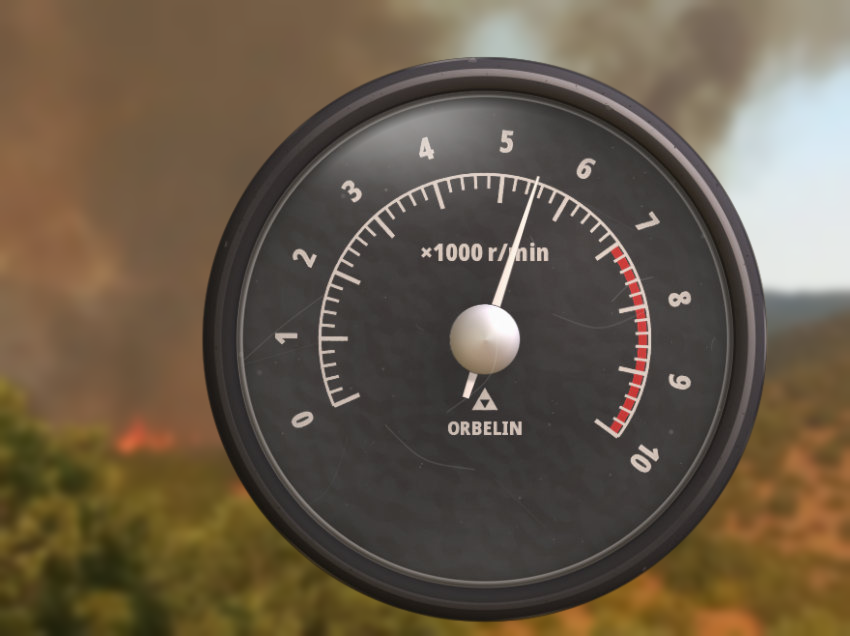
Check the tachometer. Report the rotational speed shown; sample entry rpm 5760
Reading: rpm 5500
